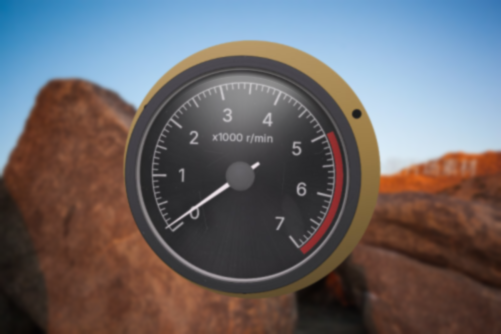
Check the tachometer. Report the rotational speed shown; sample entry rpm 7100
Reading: rpm 100
